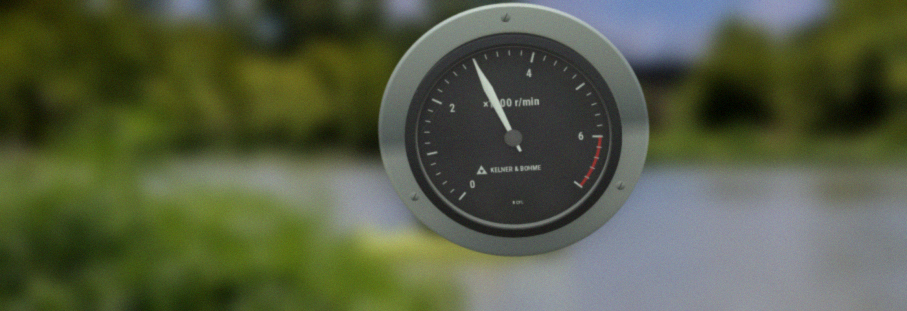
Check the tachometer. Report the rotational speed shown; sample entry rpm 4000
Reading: rpm 3000
